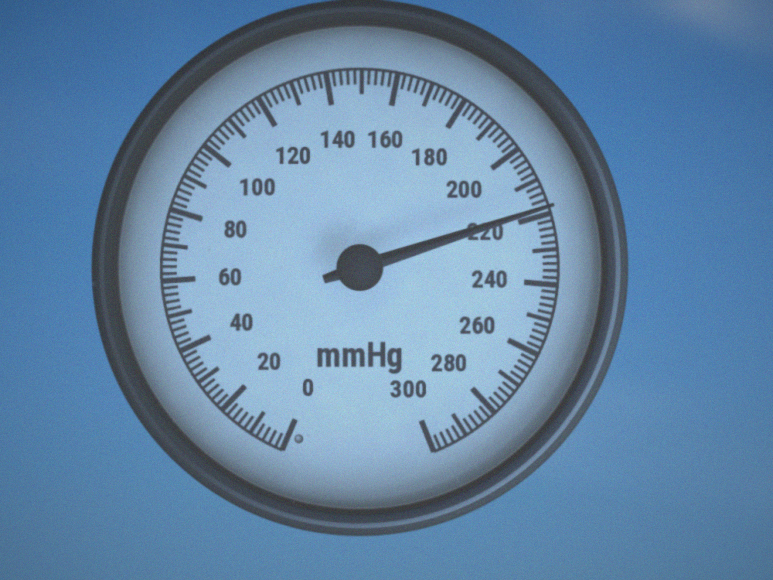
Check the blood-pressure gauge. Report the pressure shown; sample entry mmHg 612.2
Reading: mmHg 218
